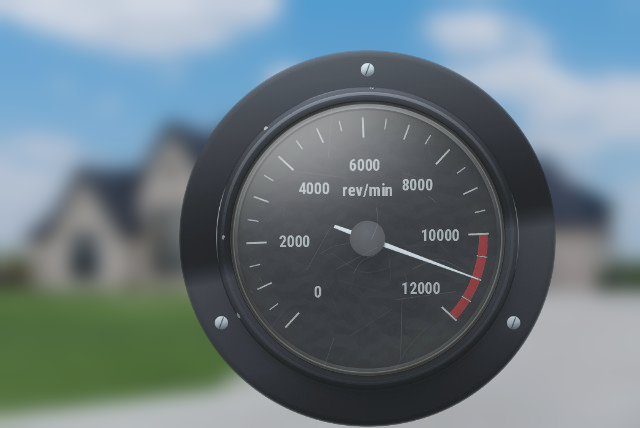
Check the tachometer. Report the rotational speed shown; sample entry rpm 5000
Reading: rpm 11000
